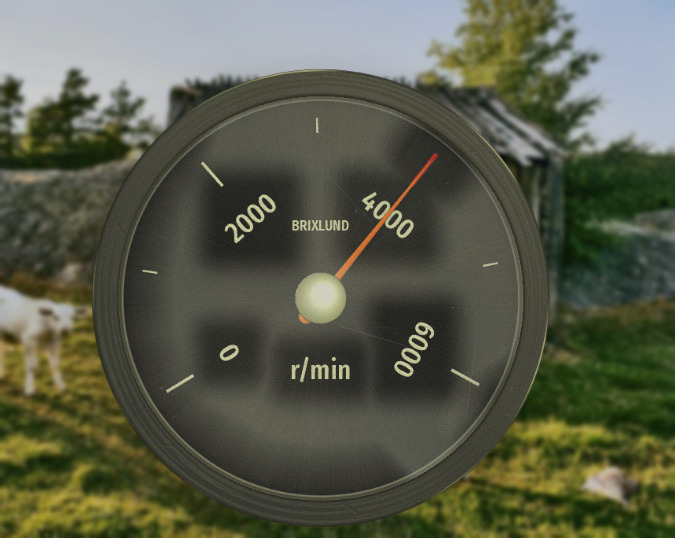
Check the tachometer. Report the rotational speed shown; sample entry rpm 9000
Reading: rpm 4000
